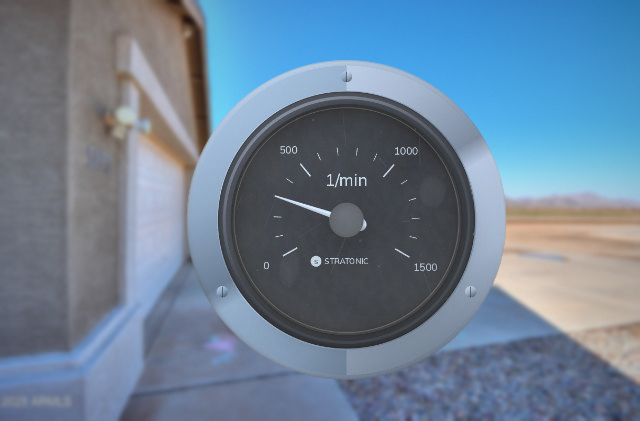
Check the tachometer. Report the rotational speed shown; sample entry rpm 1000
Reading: rpm 300
